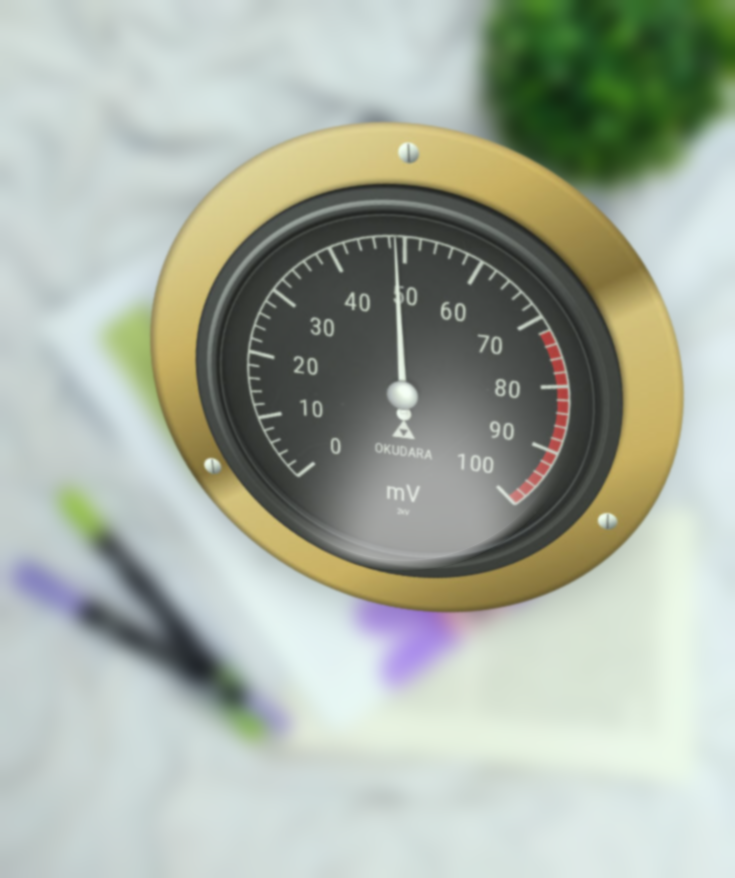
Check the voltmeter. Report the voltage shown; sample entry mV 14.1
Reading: mV 49
